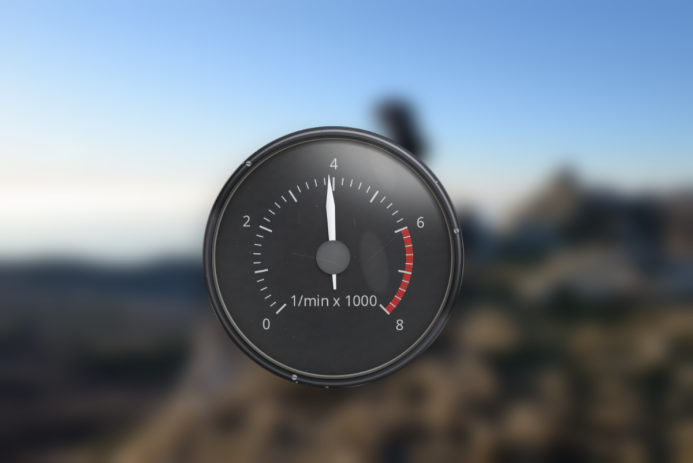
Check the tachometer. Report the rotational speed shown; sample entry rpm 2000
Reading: rpm 3900
